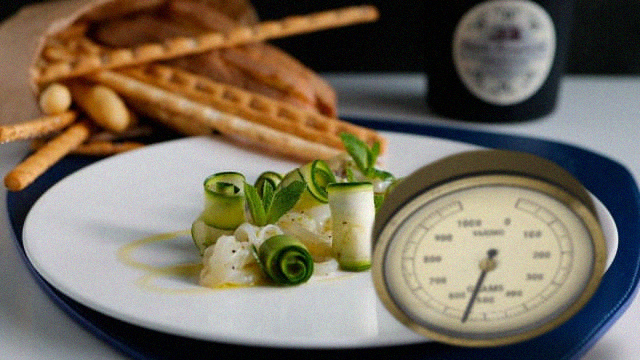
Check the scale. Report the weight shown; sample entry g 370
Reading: g 550
